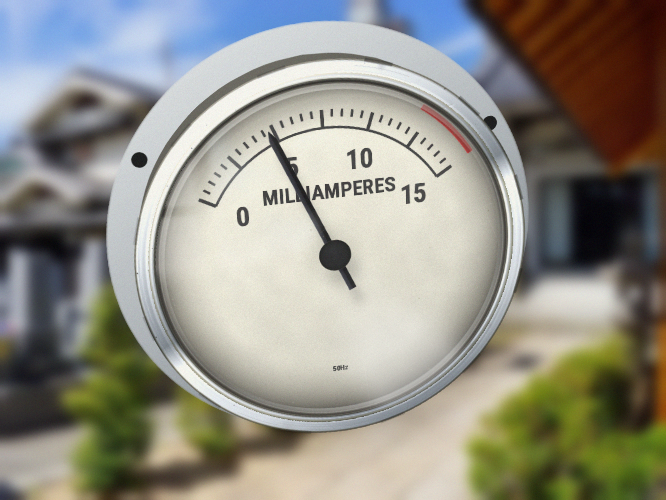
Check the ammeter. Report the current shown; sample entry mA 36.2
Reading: mA 4.75
